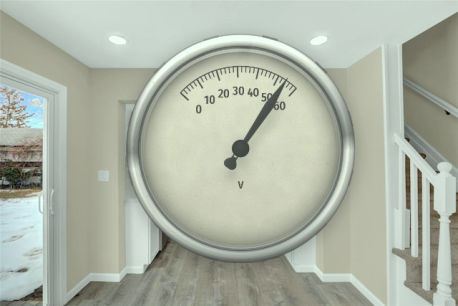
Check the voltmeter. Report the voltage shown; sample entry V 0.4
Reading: V 54
